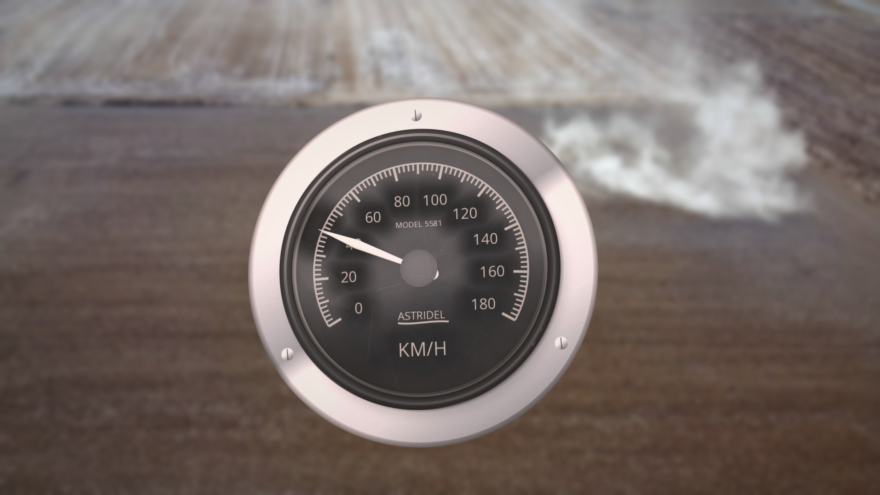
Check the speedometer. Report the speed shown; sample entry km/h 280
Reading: km/h 40
